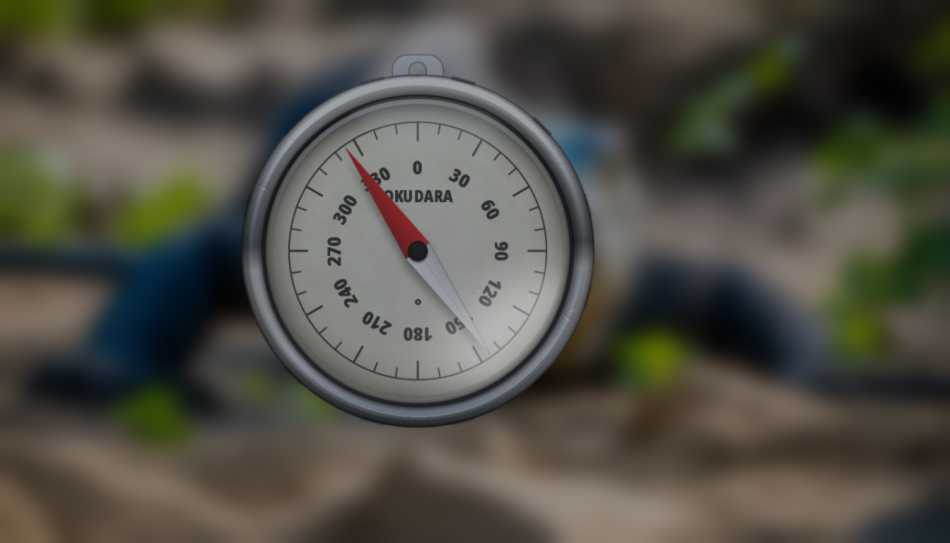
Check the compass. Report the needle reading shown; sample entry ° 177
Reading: ° 325
